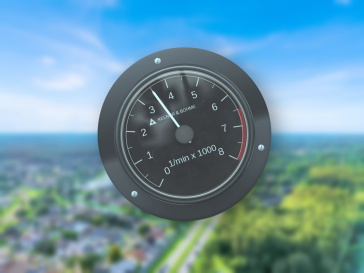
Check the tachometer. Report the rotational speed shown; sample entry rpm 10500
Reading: rpm 3500
